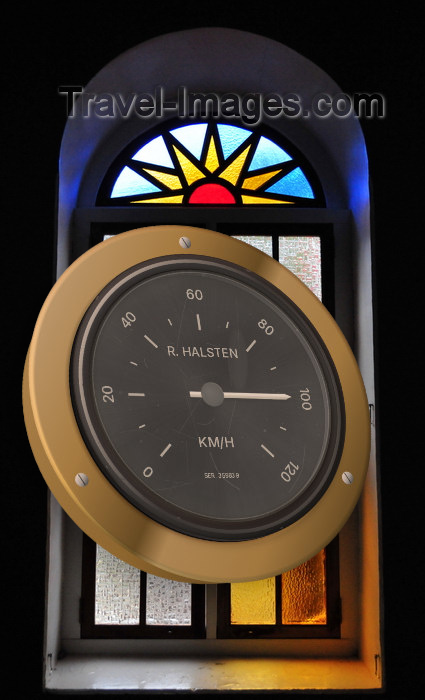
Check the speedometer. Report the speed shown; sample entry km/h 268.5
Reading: km/h 100
